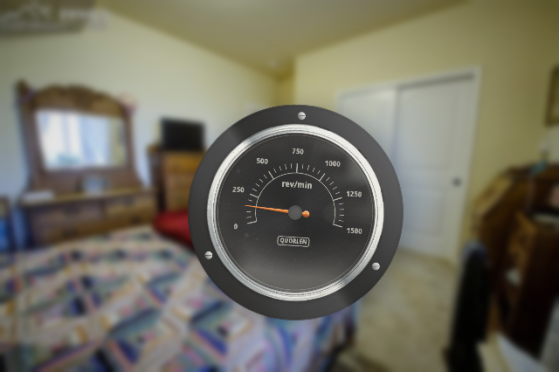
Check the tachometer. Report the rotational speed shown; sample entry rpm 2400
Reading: rpm 150
